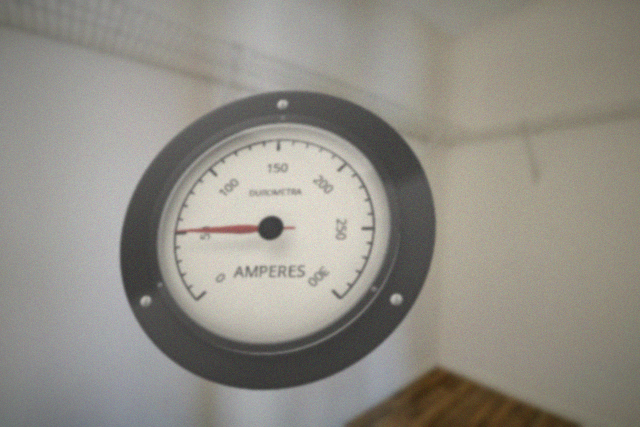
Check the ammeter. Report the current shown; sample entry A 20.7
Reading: A 50
